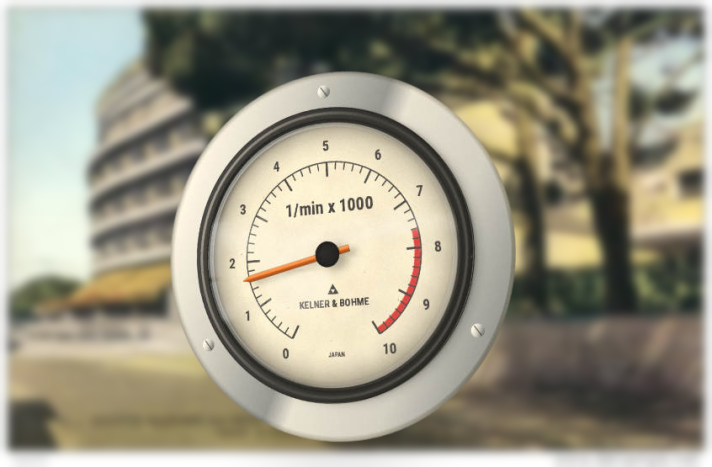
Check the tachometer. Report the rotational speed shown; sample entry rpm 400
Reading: rpm 1600
